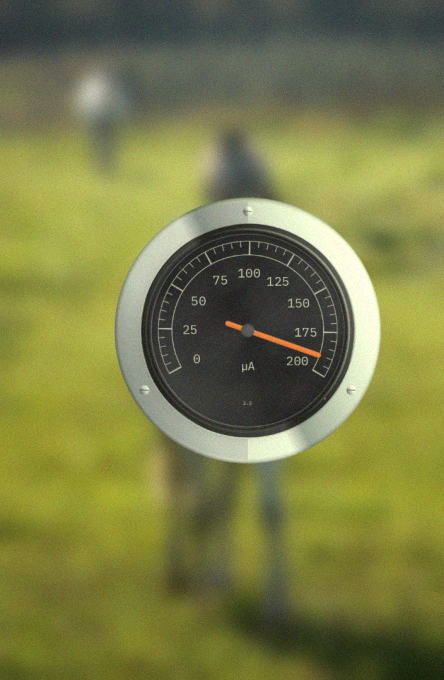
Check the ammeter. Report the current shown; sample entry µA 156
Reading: µA 190
